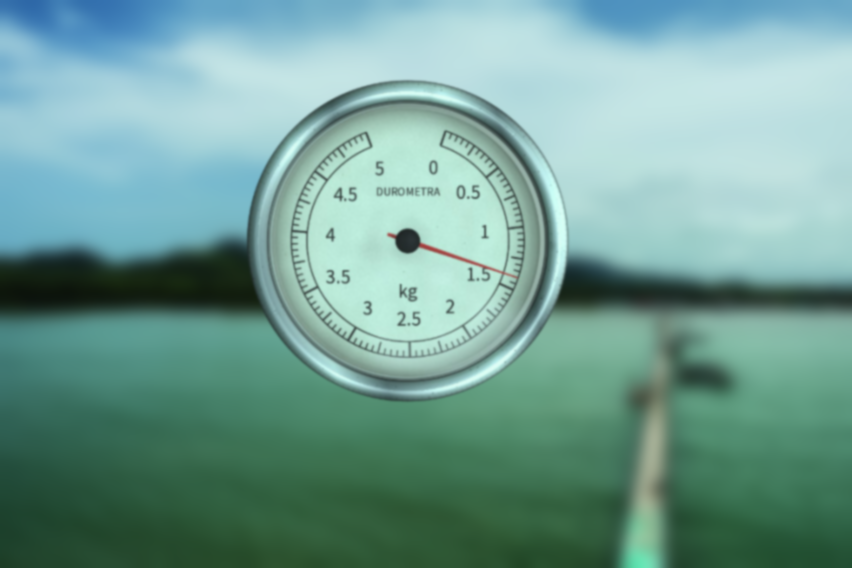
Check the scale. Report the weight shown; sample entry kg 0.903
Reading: kg 1.4
